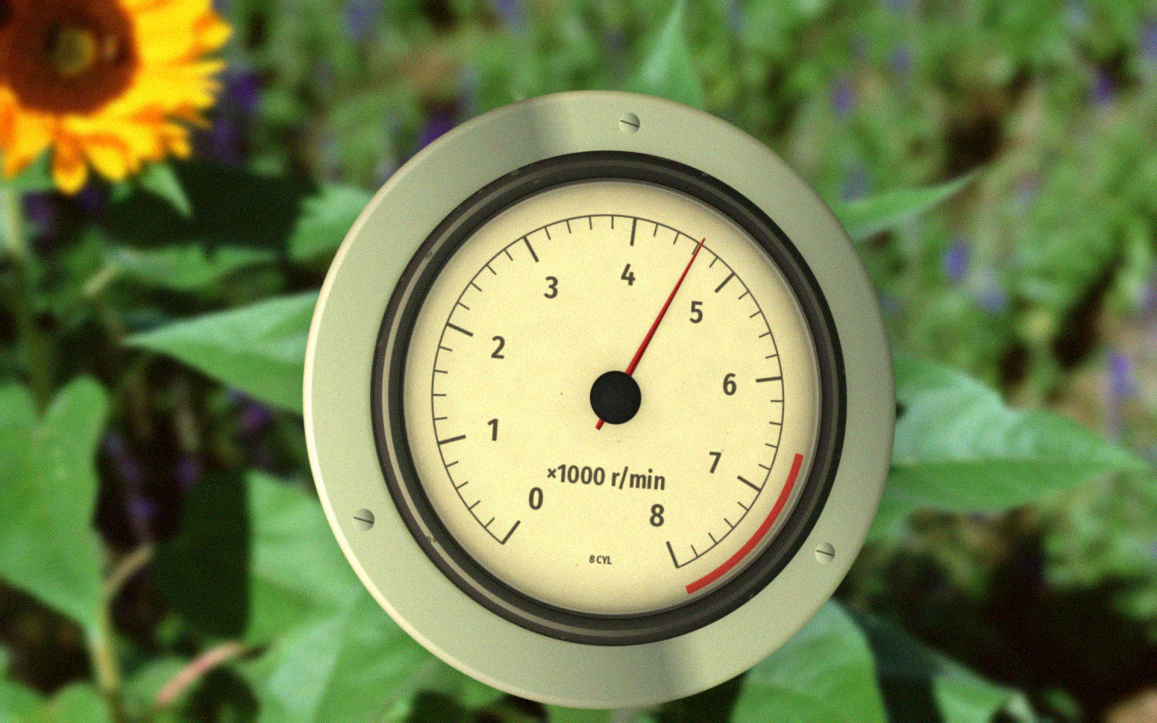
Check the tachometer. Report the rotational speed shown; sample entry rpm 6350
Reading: rpm 4600
